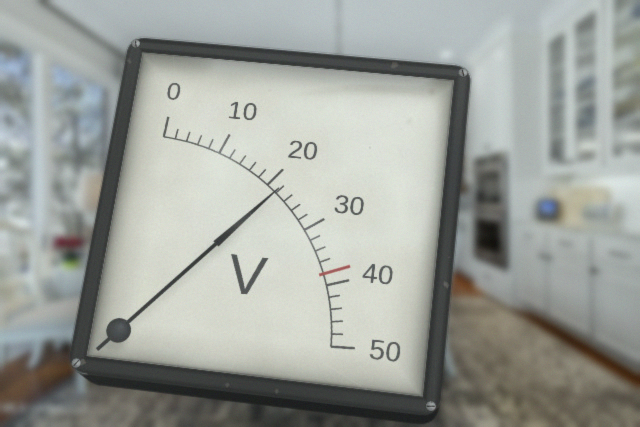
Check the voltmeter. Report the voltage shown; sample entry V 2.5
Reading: V 22
